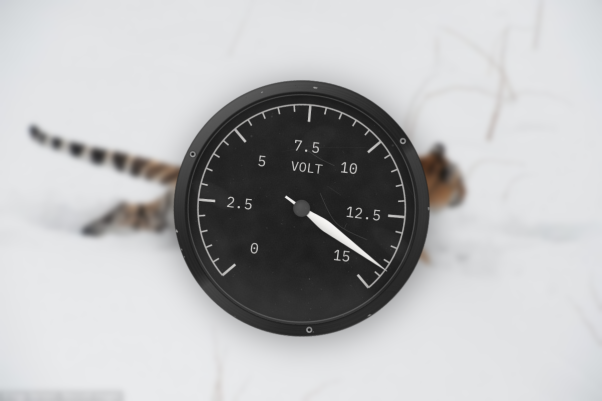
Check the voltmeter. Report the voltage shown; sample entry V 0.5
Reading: V 14.25
